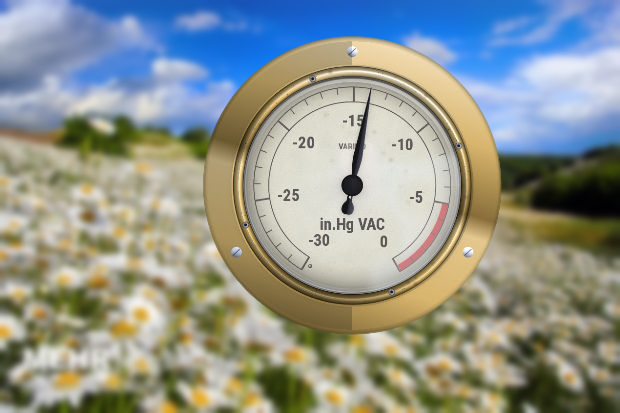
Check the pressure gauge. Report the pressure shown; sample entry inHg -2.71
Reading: inHg -14
